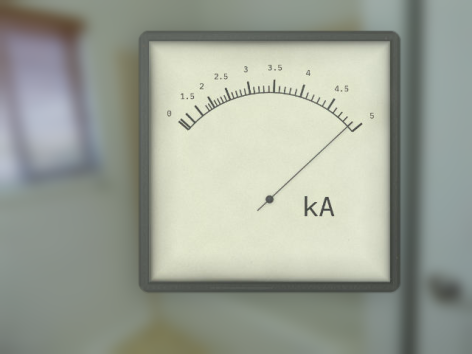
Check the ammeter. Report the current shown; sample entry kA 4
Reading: kA 4.9
